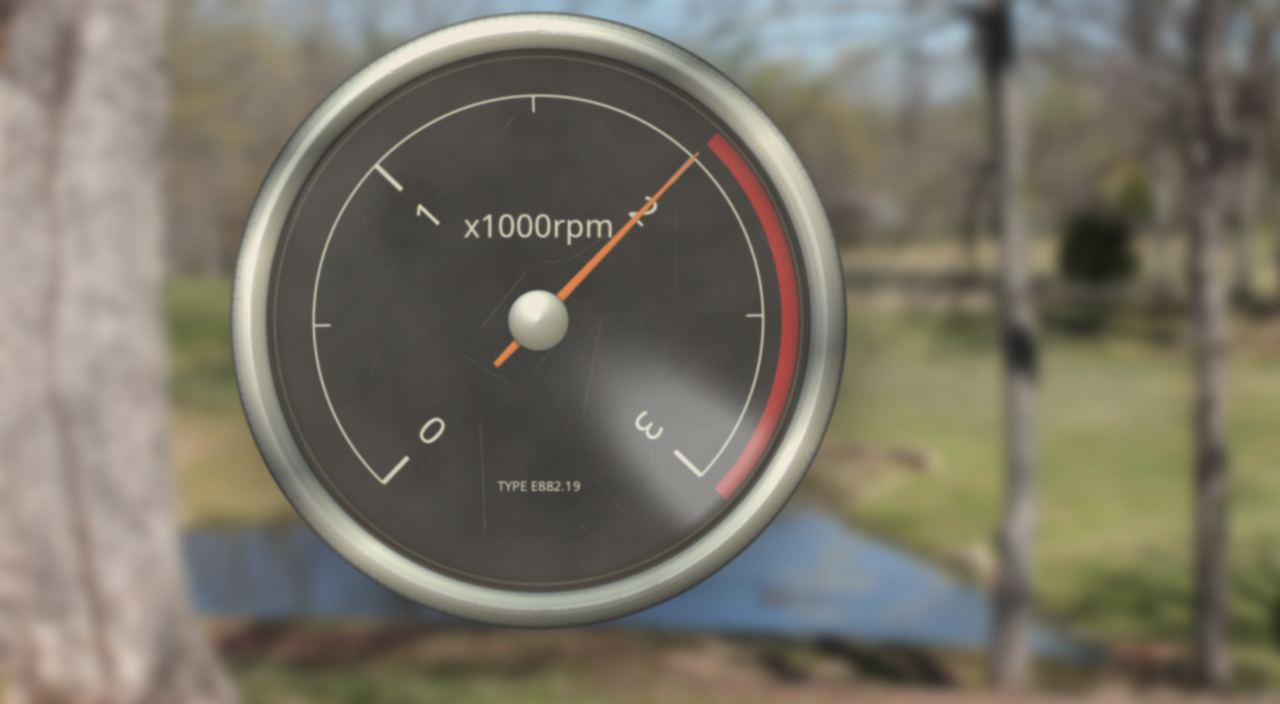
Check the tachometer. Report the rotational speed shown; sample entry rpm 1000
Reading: rpm 2000
